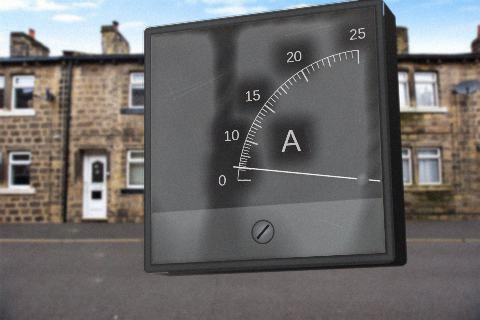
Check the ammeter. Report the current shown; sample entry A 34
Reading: A 5
